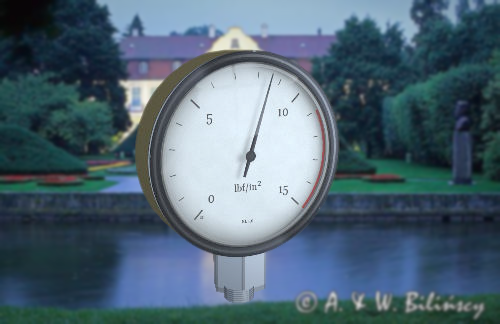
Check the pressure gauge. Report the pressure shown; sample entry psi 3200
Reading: psi 8.5
